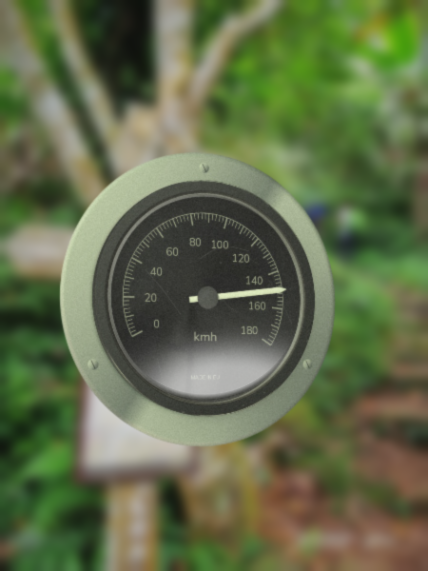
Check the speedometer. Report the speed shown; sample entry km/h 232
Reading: km/h 150
